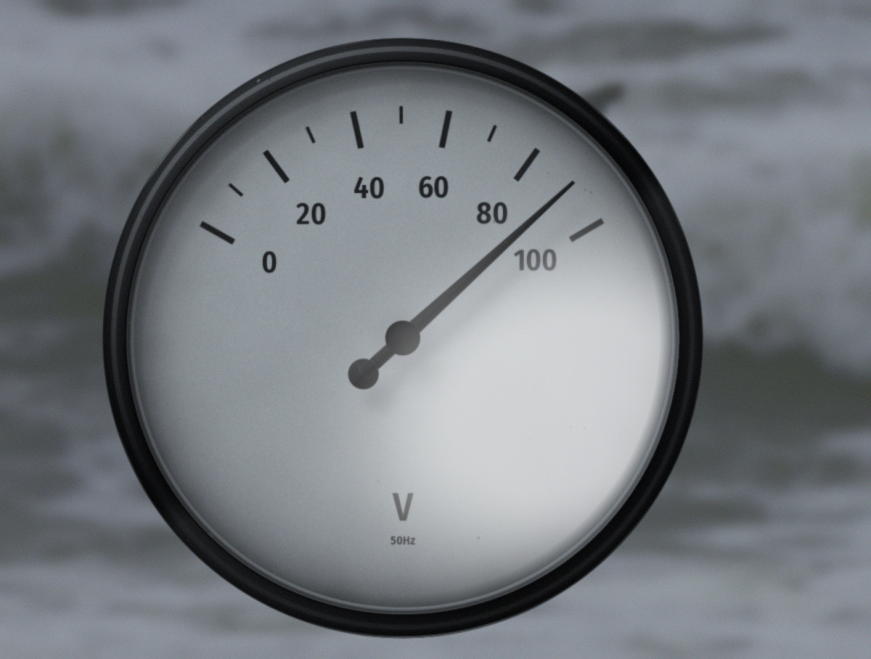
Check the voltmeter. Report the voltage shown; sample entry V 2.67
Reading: V 90
